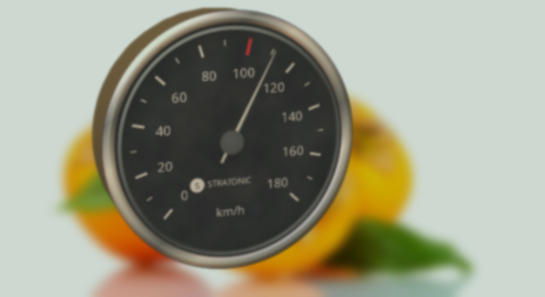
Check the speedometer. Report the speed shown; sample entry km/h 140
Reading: km/h 110
